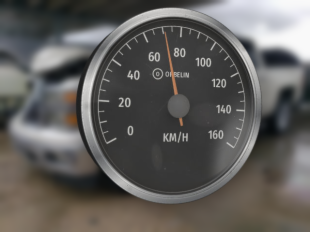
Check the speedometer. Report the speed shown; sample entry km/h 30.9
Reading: km/h 70
